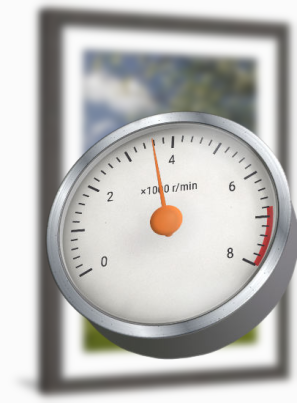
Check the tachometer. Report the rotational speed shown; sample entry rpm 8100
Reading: rpm 3600
